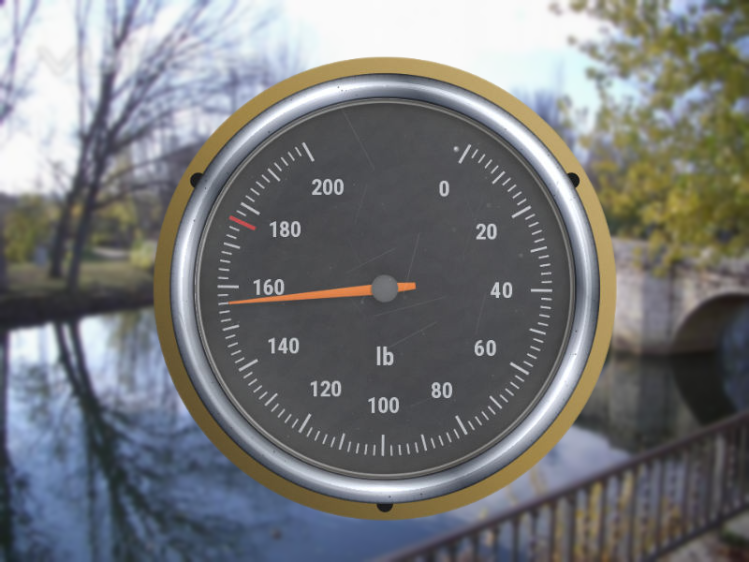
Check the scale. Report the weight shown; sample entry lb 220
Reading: lb 156
